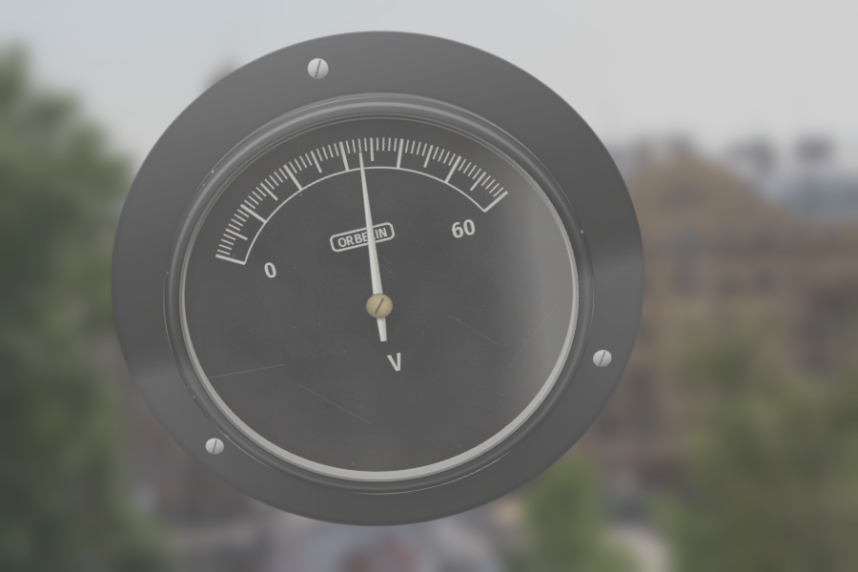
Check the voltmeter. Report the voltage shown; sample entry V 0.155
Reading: V 33
